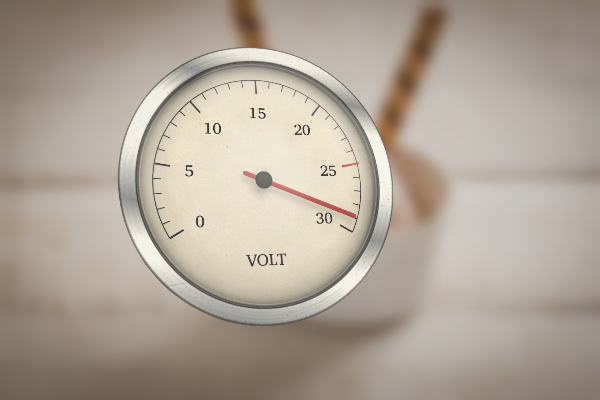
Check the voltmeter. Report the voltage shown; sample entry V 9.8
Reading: V 29
